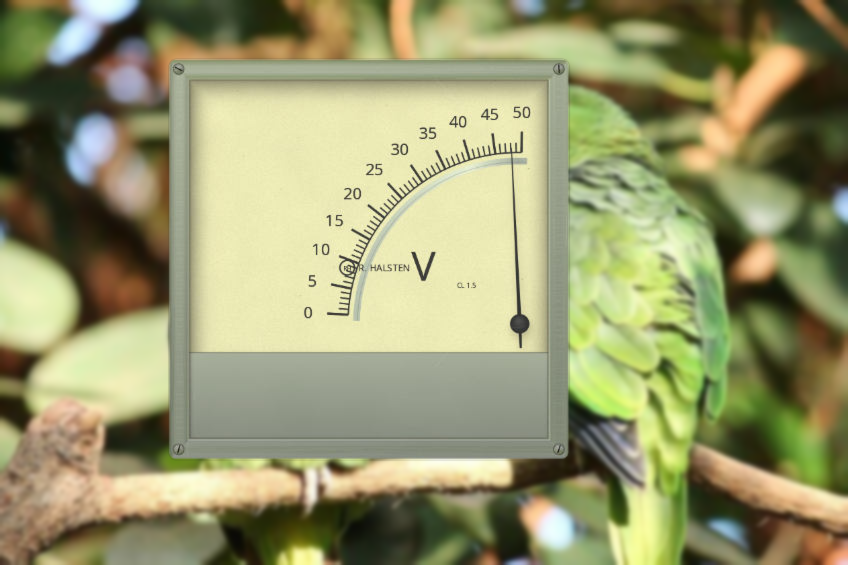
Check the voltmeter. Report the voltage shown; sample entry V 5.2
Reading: V 48
